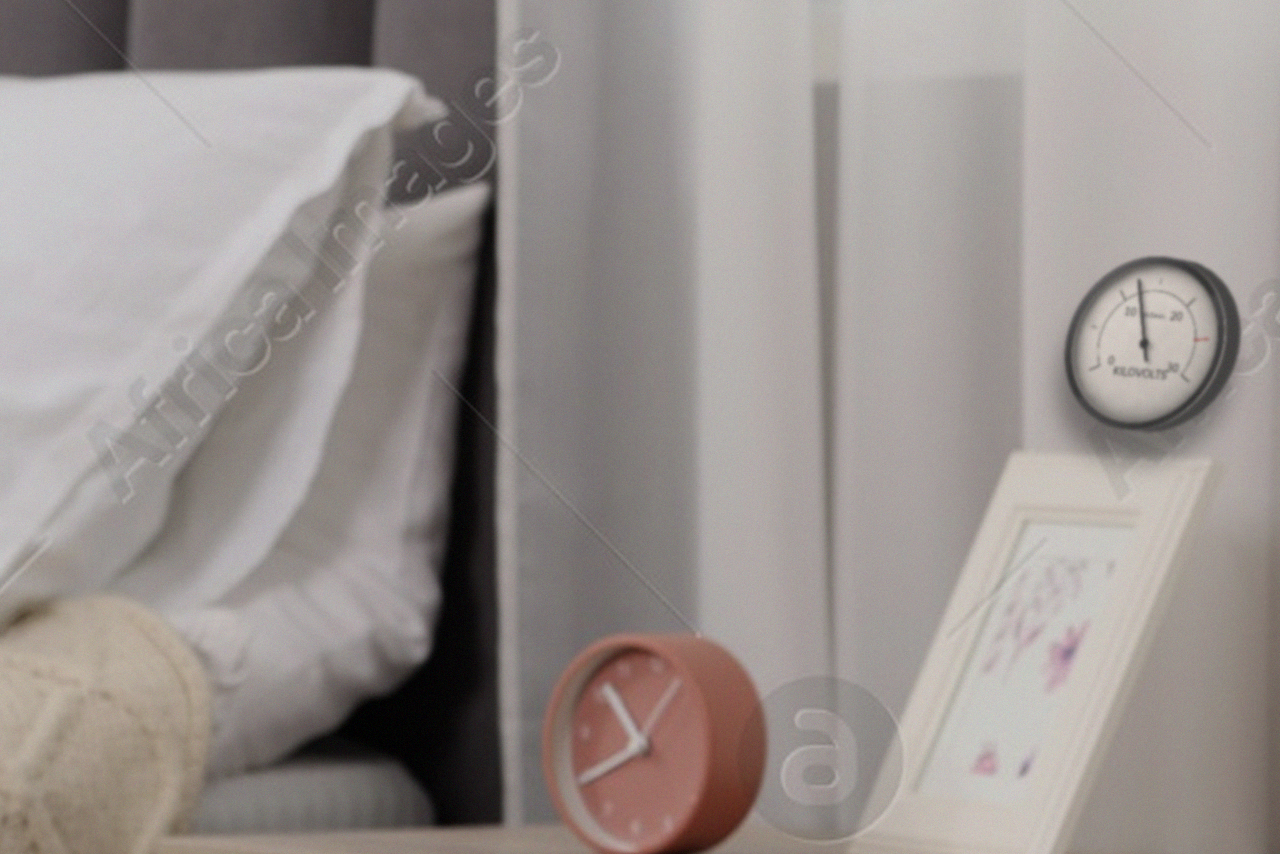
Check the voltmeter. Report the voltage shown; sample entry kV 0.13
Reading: kV 12.5
